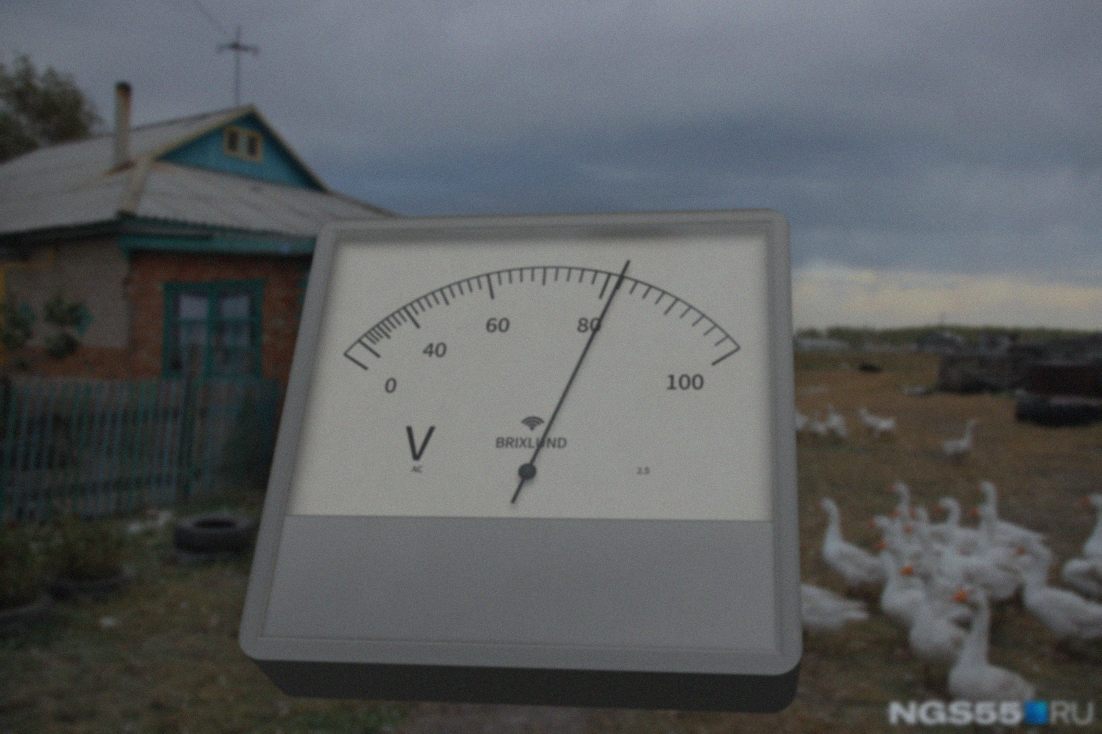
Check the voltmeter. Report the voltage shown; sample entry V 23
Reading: V 82
